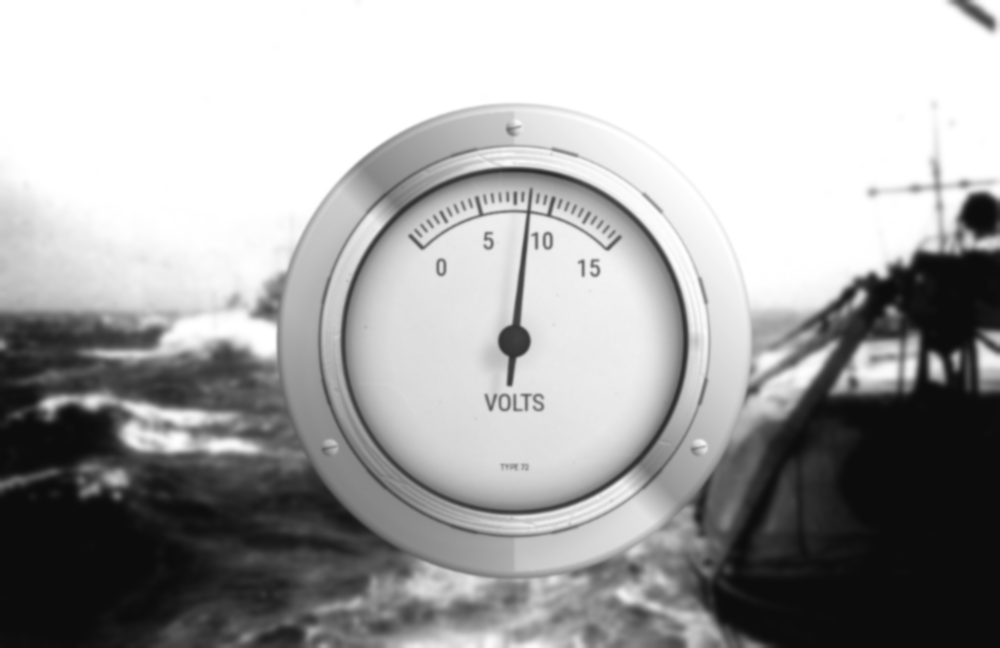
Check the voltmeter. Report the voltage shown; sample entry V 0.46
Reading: V 8.5
